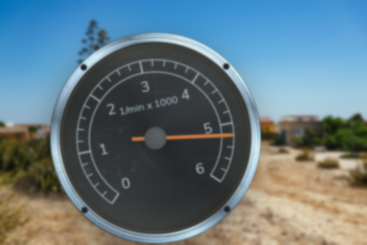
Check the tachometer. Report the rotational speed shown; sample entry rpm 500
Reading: rpm 5200
